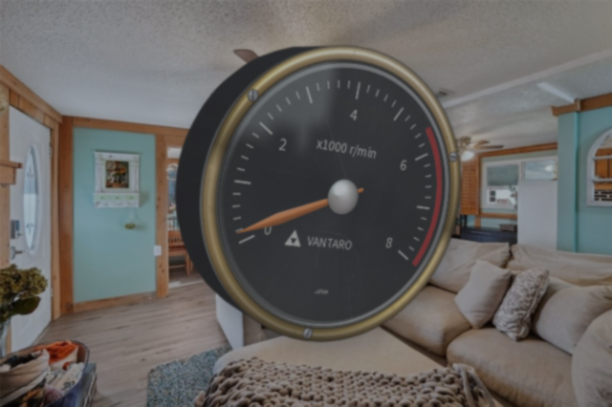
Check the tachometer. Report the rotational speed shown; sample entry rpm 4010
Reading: rpm 200
